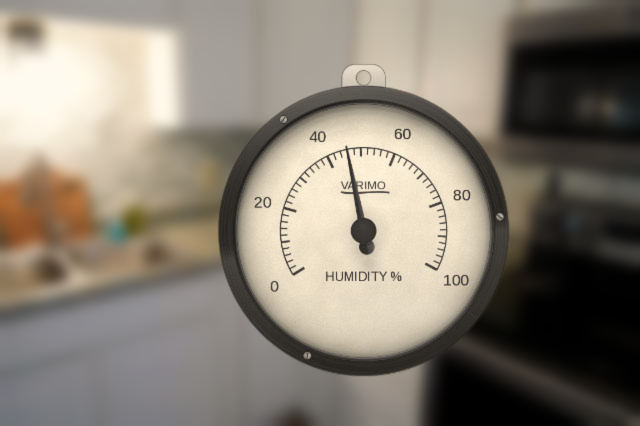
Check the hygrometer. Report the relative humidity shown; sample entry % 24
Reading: % 46
